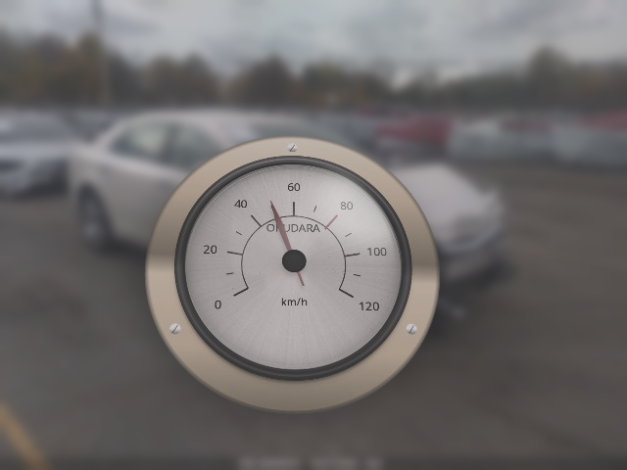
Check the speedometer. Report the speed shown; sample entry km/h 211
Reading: km/h 50
